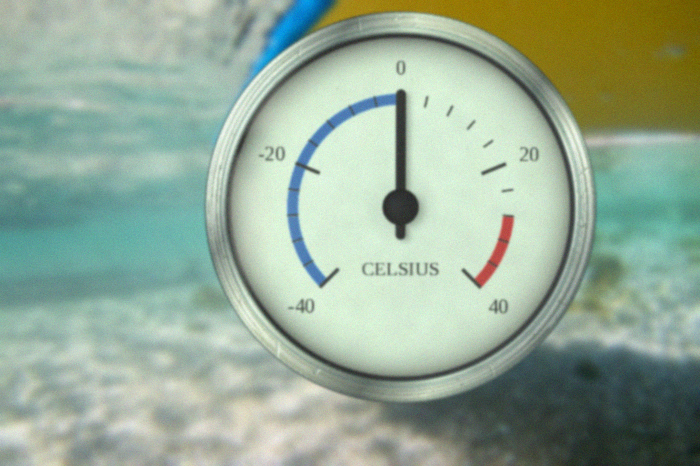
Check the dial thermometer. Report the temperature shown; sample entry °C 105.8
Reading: °C 0
